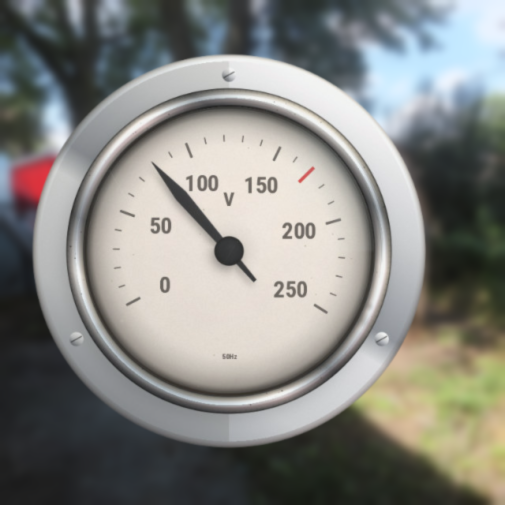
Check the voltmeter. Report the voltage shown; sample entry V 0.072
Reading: V 80
